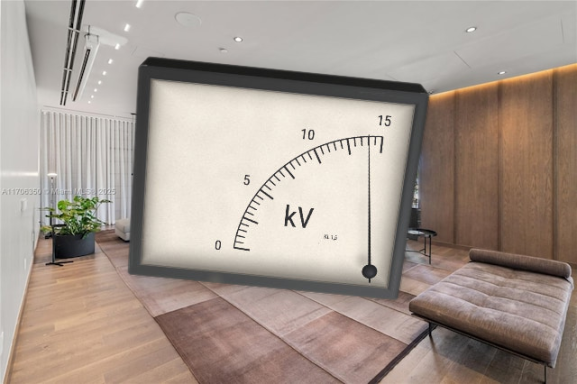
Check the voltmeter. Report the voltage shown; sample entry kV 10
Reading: kV 14
